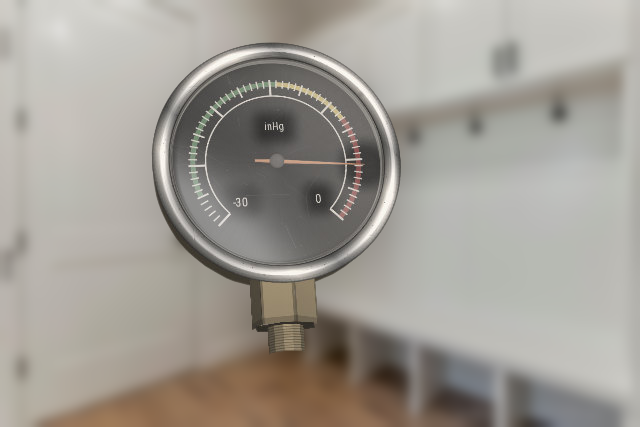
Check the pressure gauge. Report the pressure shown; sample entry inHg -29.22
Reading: inHg -4.5
